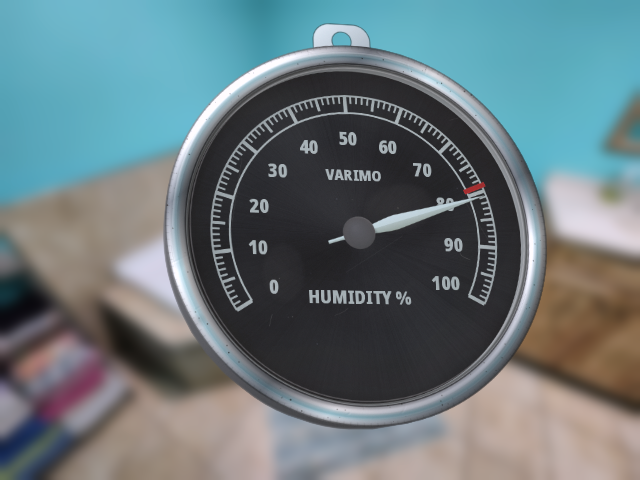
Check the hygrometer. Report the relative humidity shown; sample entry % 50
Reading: % 81
